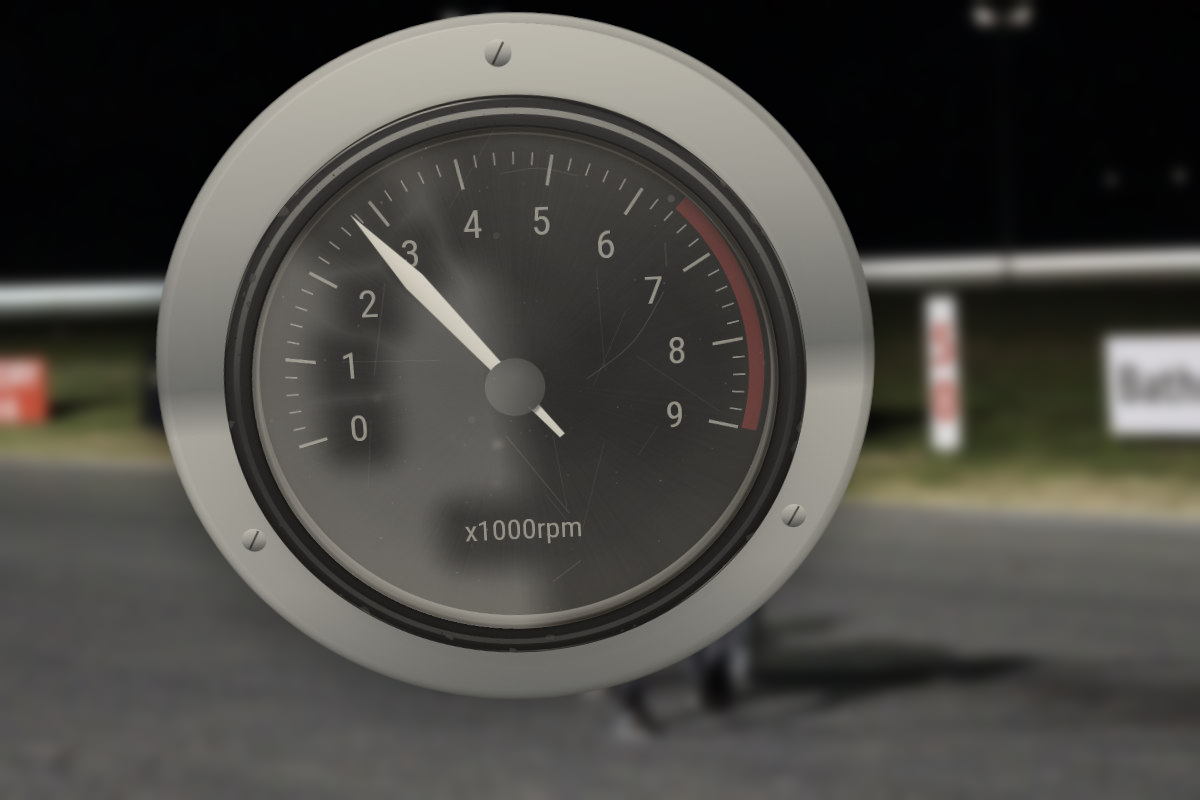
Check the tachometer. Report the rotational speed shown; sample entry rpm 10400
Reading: rpm 2800
